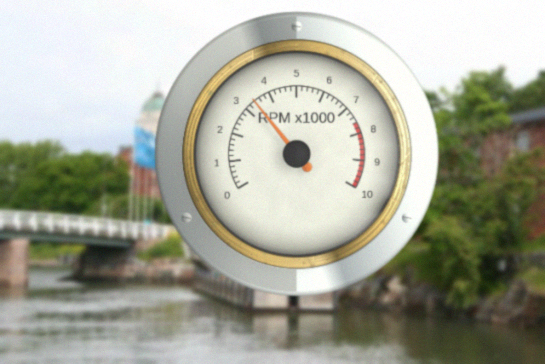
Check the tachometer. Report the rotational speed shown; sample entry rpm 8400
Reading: rpm 3400
